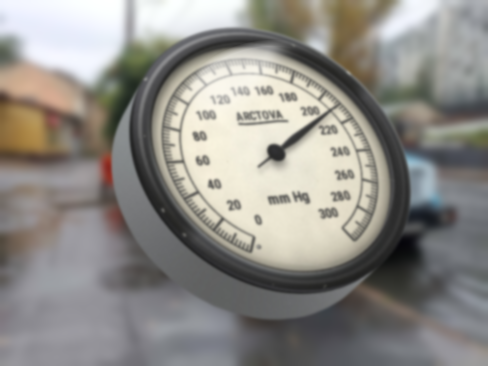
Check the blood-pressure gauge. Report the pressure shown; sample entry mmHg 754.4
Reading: mmHg 210
